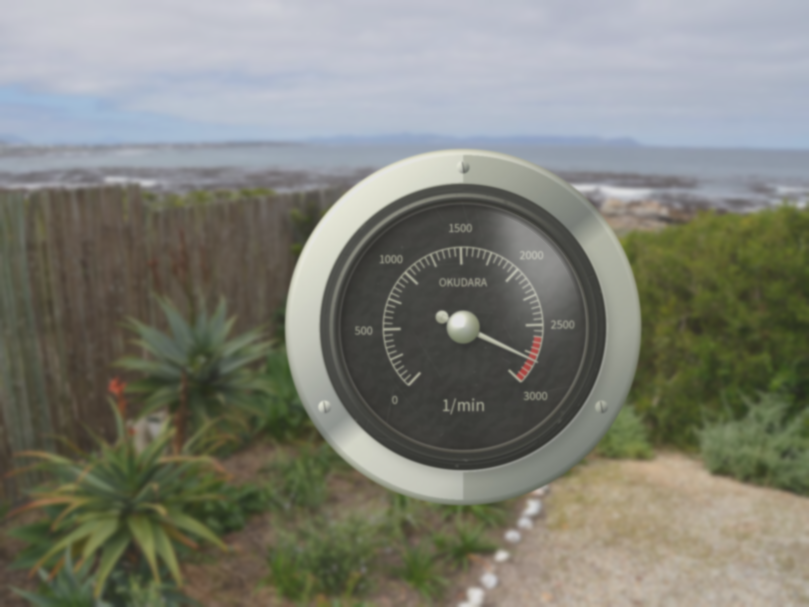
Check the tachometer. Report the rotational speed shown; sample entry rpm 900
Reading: rpm 2800
